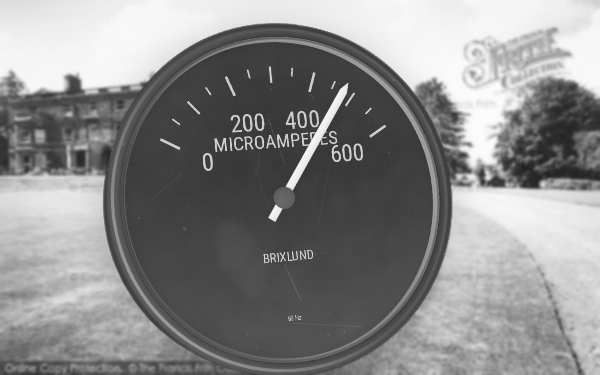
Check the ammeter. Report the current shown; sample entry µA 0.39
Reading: µA 475
